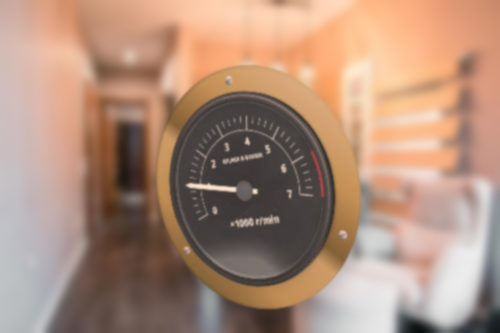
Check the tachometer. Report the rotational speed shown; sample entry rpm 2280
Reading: rpm 1000
